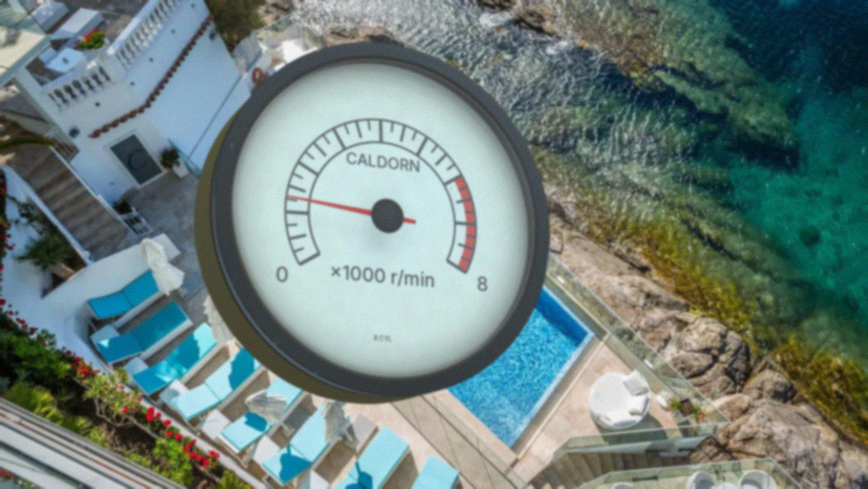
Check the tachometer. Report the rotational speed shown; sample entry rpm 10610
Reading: rpm 1250
